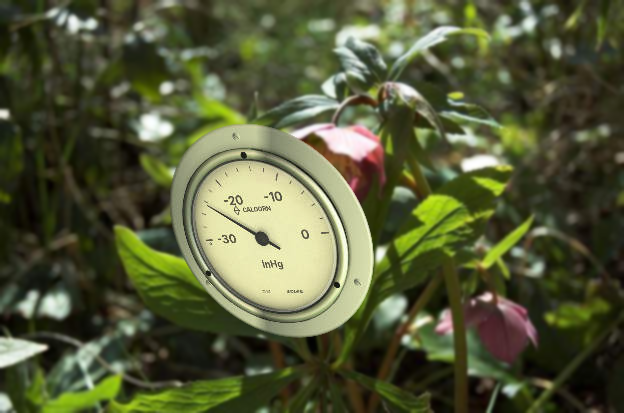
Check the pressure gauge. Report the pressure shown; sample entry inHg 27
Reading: inHg -24
